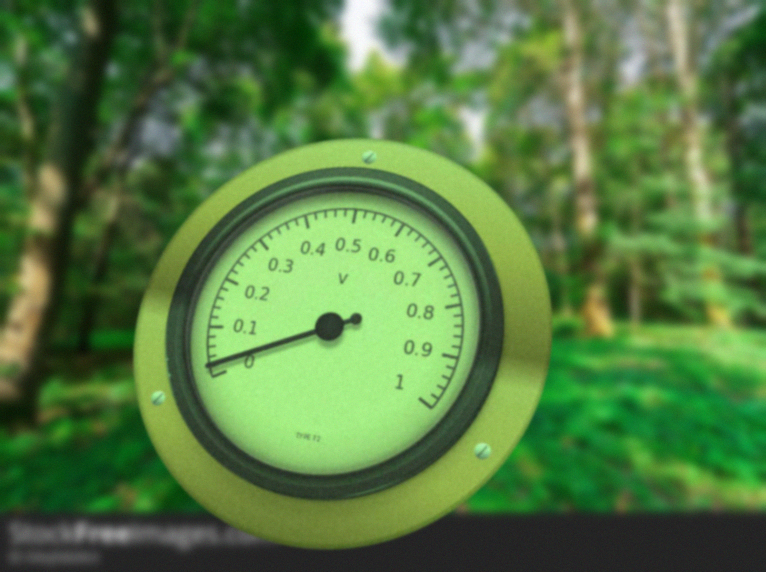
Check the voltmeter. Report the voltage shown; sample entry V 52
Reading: V 0.02
